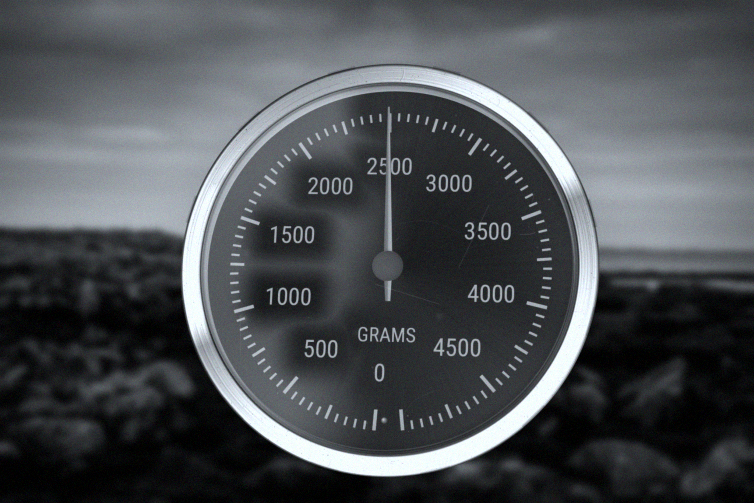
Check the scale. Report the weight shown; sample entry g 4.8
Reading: g 2500
